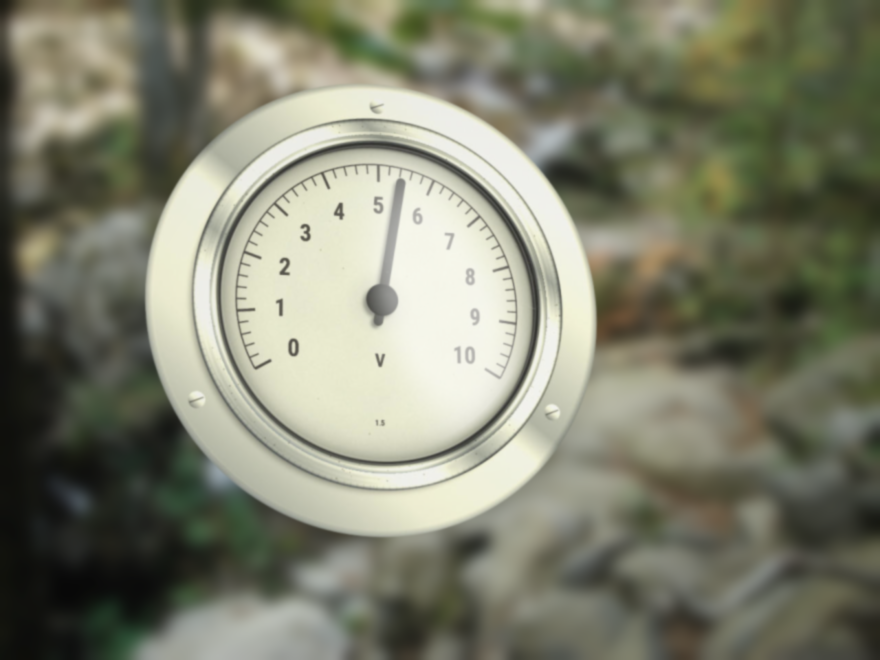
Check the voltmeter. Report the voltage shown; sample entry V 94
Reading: V 5.4
